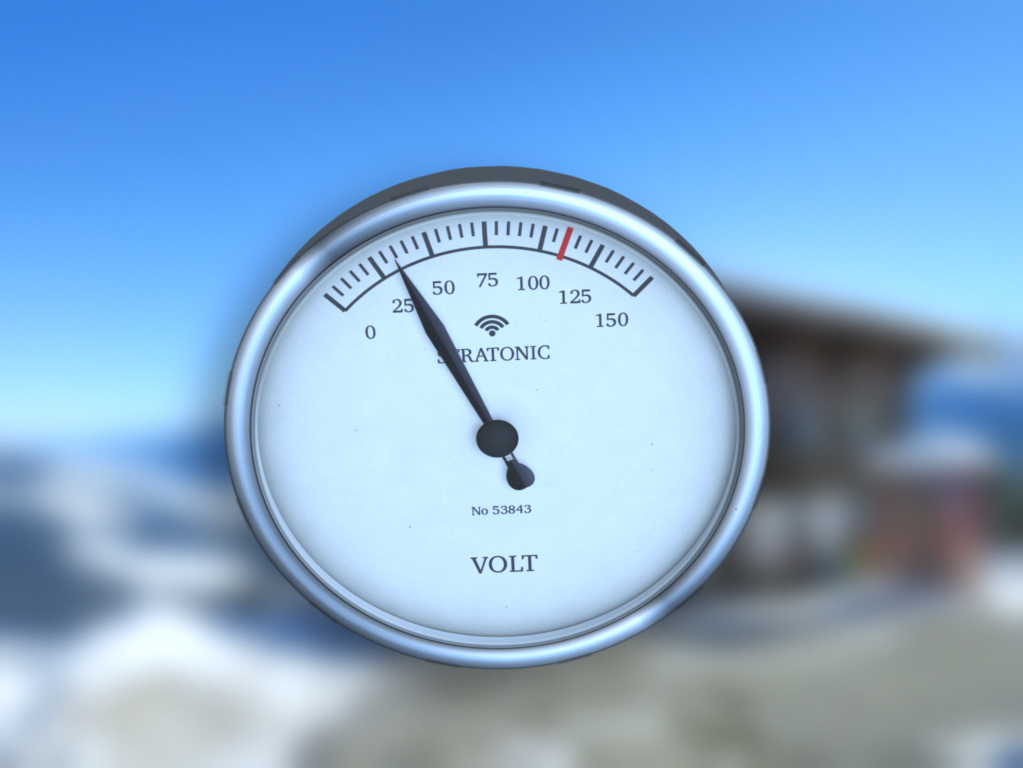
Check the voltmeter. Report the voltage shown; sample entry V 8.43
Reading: V 35
